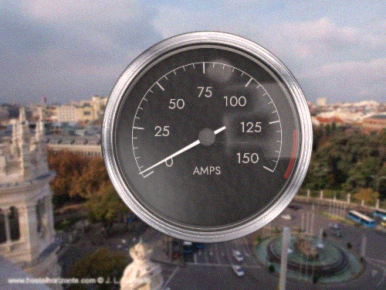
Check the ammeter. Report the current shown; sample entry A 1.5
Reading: A 2.5
